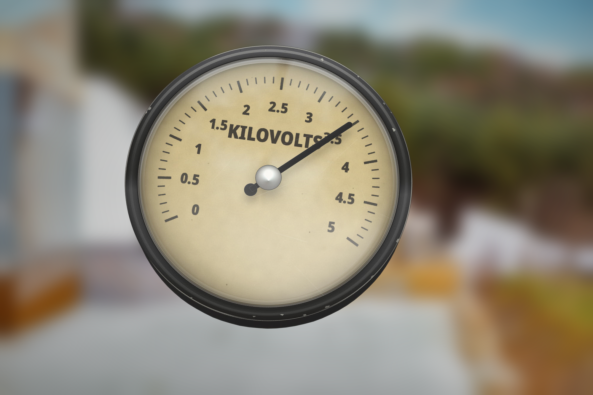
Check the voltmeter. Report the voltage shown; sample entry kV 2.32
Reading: kV 3.5
